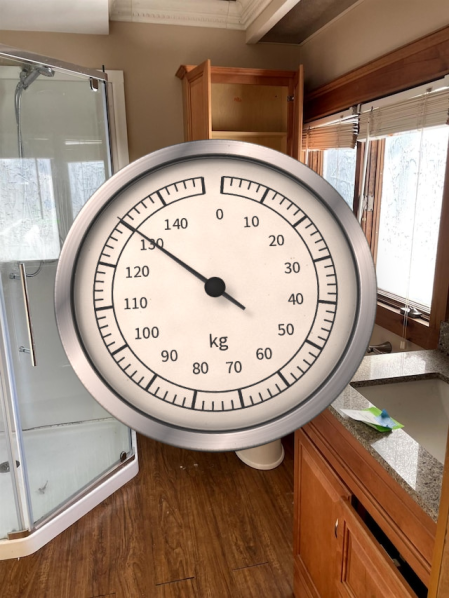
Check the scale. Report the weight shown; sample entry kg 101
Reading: kg 130
